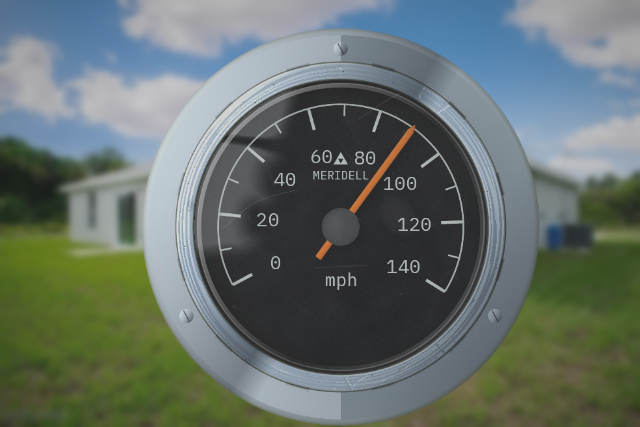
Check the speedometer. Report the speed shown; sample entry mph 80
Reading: mph 90
